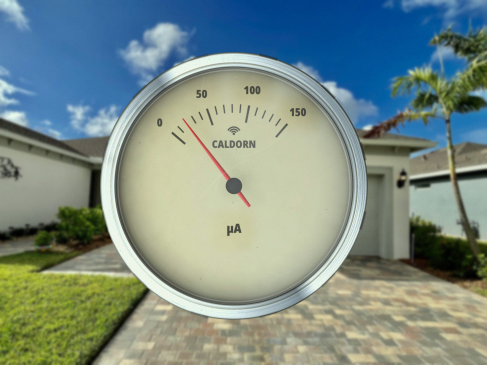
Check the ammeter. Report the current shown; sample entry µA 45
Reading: µA 20
